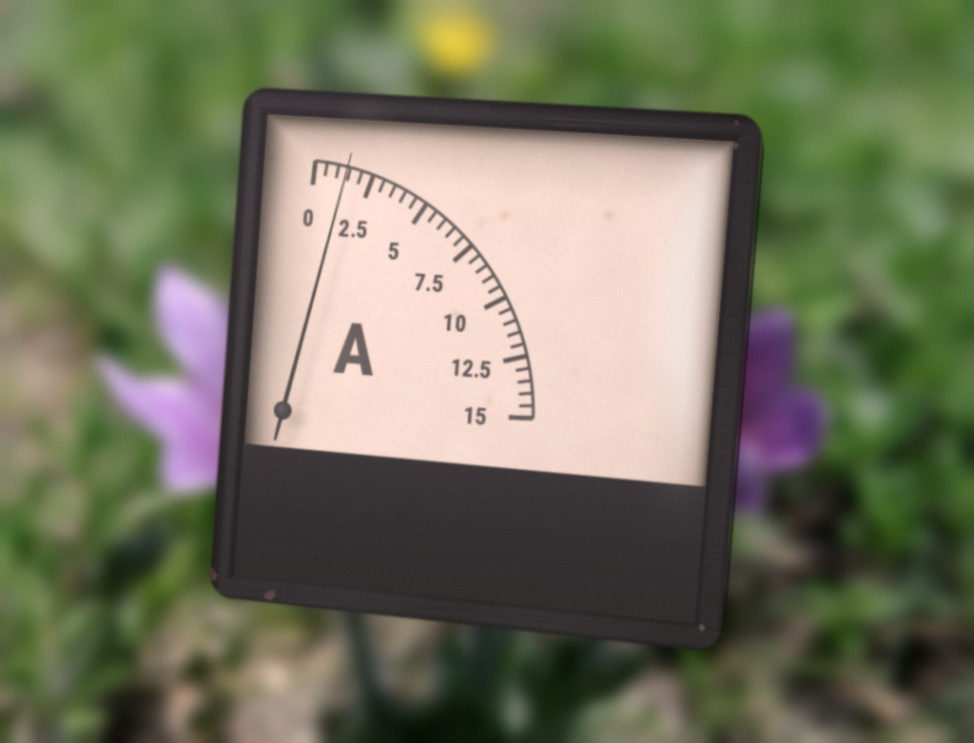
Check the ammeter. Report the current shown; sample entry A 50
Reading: A 1.5
